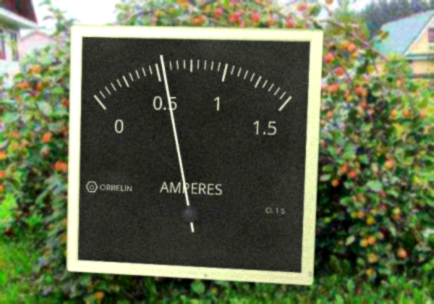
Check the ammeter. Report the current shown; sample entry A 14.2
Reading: A 0.55
